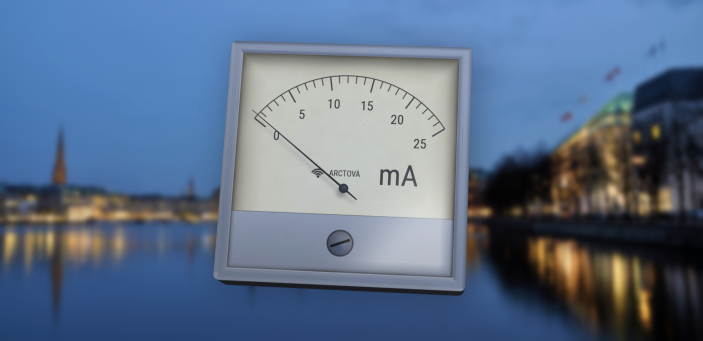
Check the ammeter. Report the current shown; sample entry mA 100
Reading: mA 0.5
